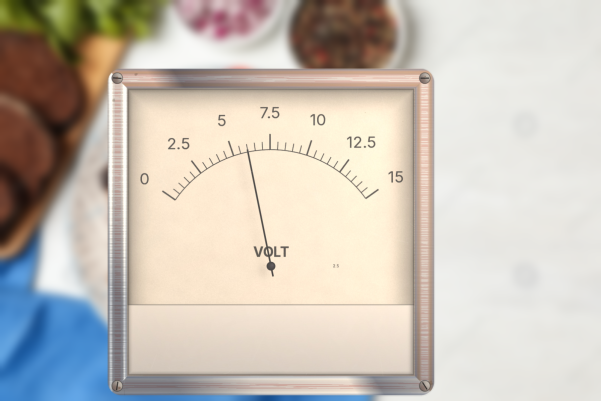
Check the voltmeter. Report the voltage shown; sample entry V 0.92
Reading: V 6
